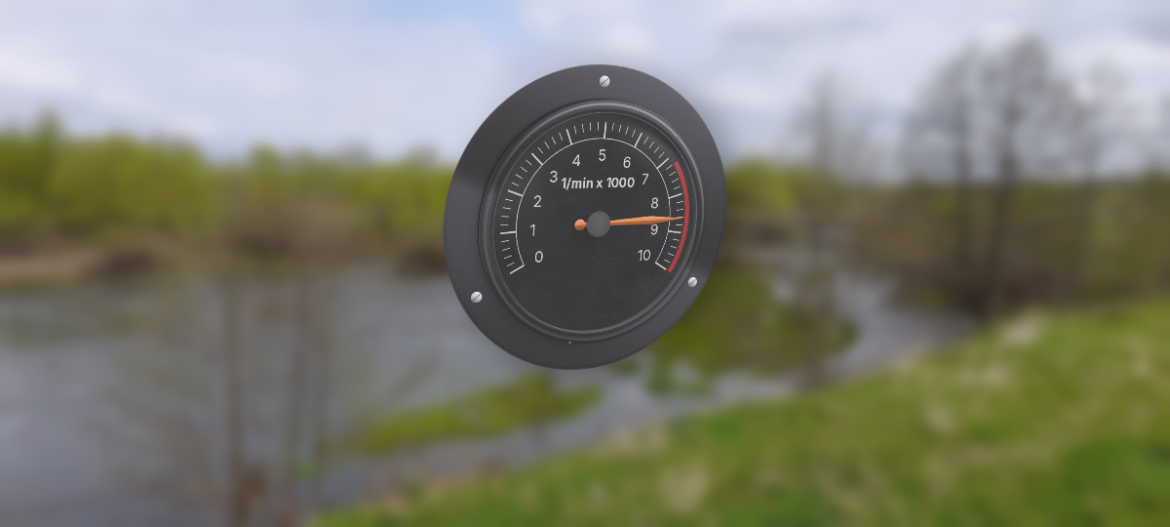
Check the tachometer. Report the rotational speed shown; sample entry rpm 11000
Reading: rpm 8600
